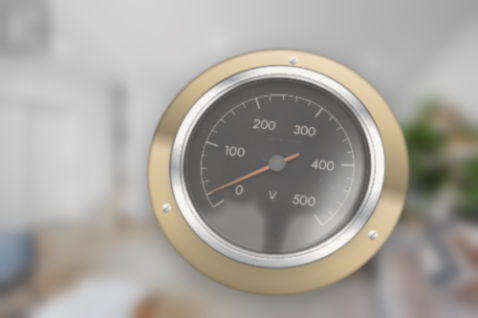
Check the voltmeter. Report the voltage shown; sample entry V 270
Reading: V 20
